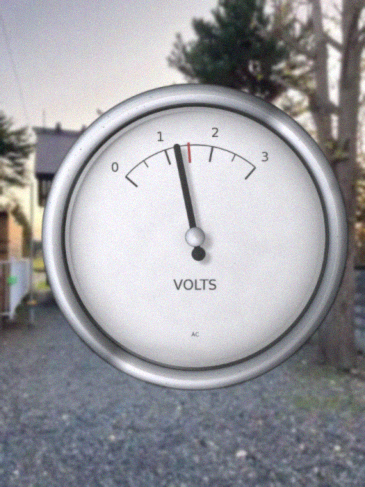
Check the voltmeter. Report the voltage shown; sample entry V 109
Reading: V 1.25
